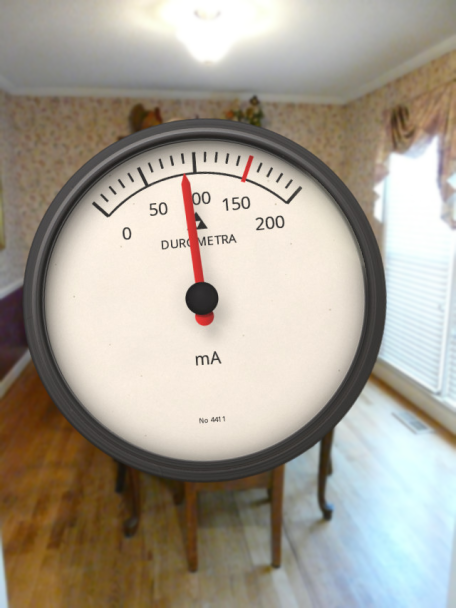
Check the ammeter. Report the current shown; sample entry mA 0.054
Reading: mA 90
